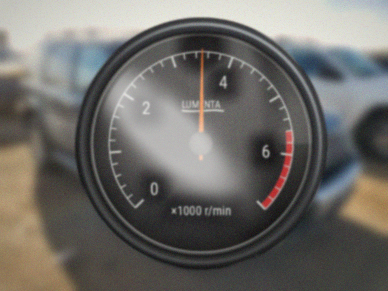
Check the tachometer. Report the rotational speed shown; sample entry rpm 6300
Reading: rpm 3500
